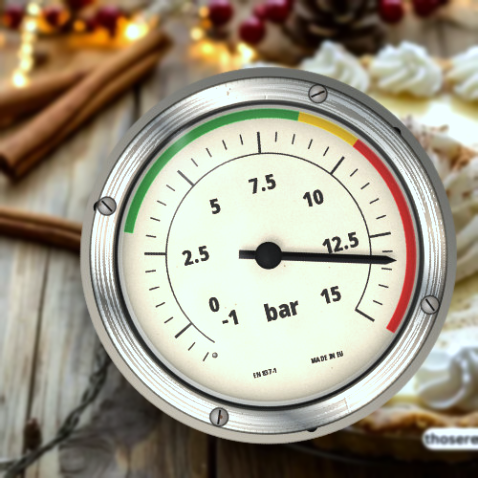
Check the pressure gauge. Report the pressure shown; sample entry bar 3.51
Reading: bar 13.25
